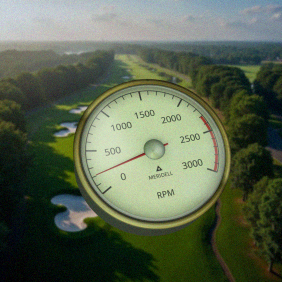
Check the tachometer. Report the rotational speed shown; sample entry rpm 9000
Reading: rpm 200
